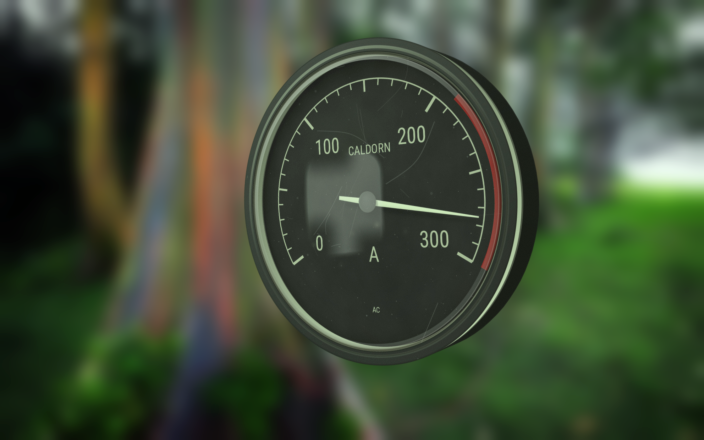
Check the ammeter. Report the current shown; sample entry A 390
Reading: A 275
